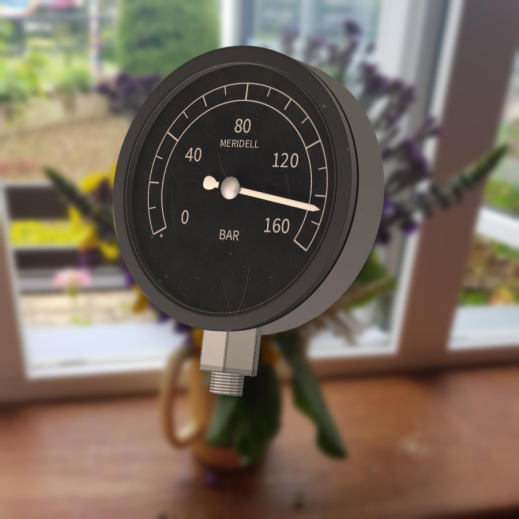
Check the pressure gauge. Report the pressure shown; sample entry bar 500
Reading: bar 145
